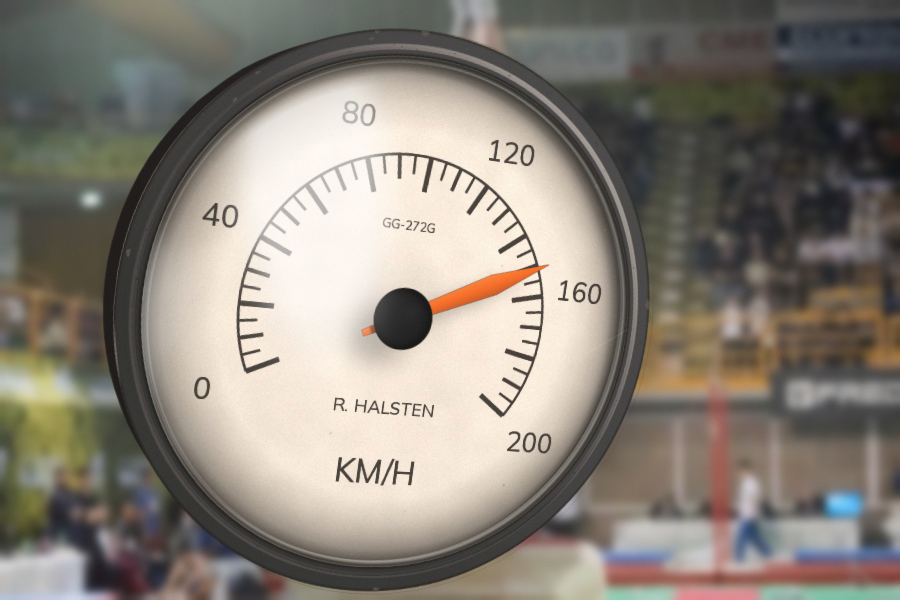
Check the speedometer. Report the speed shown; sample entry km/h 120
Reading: km/h 150
